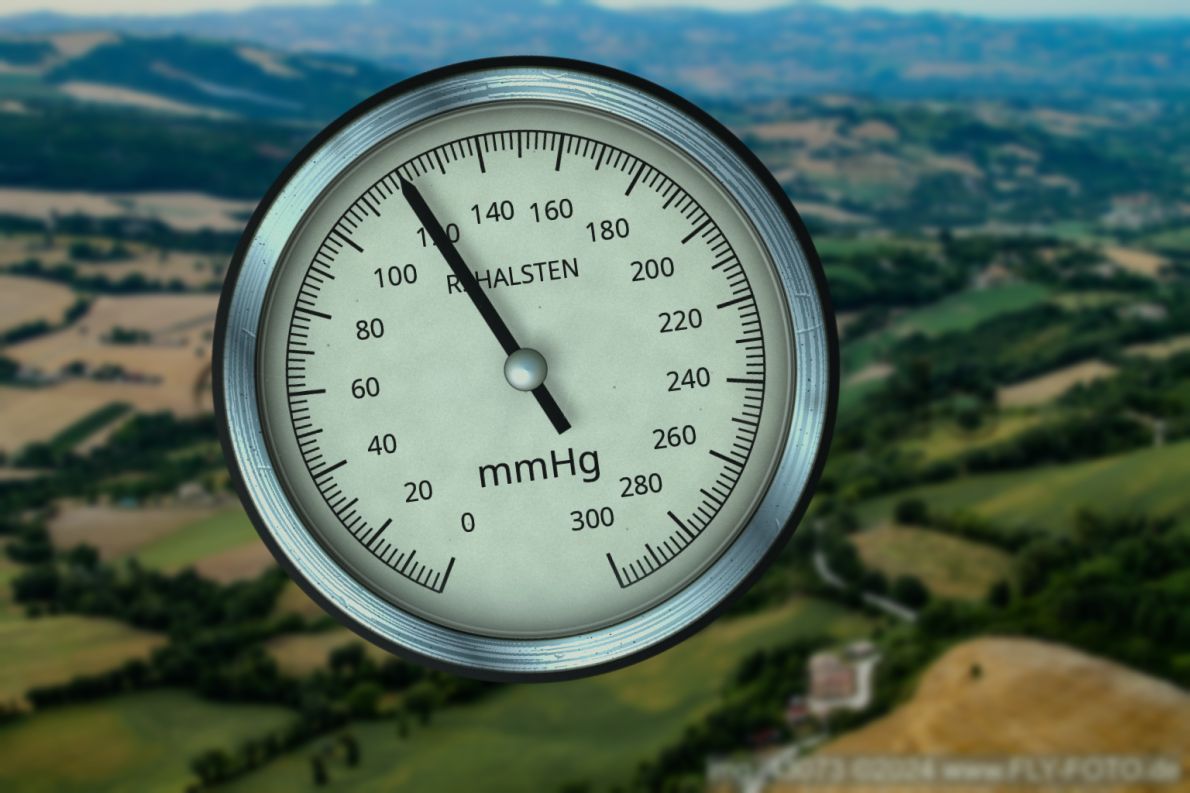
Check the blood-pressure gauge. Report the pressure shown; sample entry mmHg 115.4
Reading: mmHg 120
